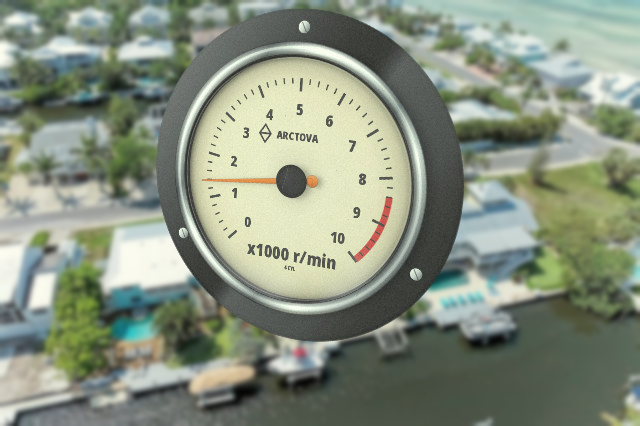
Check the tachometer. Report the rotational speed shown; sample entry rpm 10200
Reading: rpm 1400
